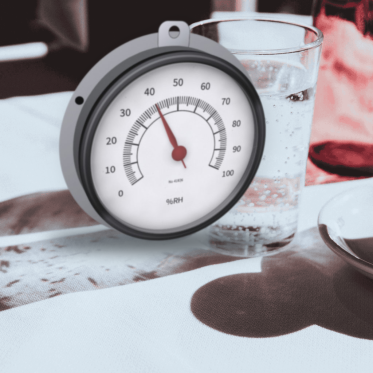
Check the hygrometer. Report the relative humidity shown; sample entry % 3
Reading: % 40
